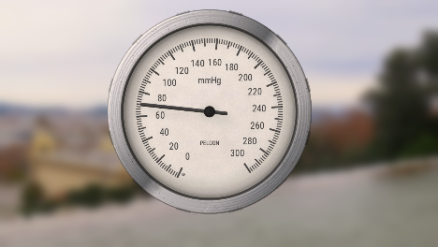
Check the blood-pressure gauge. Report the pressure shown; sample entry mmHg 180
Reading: mmHg 70
